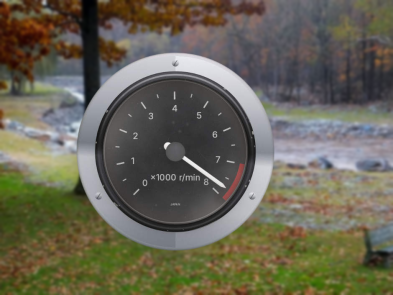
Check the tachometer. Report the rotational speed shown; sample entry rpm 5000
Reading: rpm 7750
